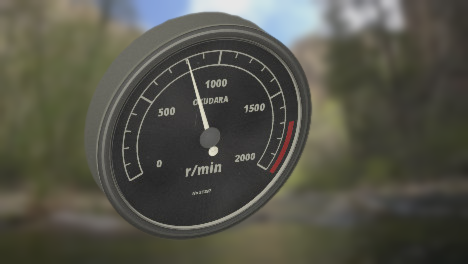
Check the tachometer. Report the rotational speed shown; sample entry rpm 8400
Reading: rpm 800
